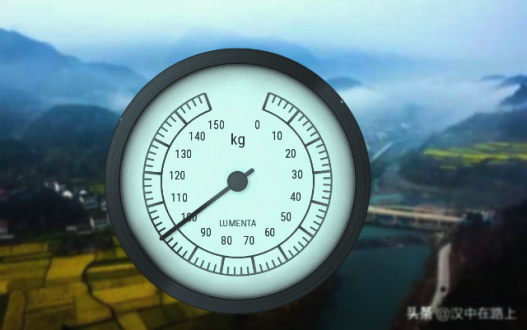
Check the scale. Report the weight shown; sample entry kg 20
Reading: kg 100
